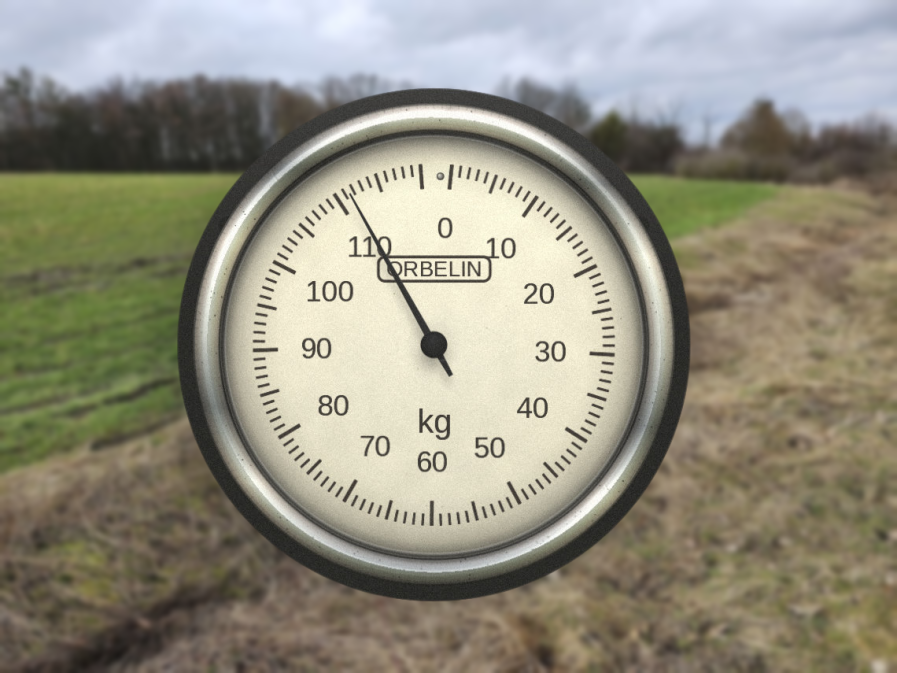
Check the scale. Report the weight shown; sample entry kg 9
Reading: kg 111.5
